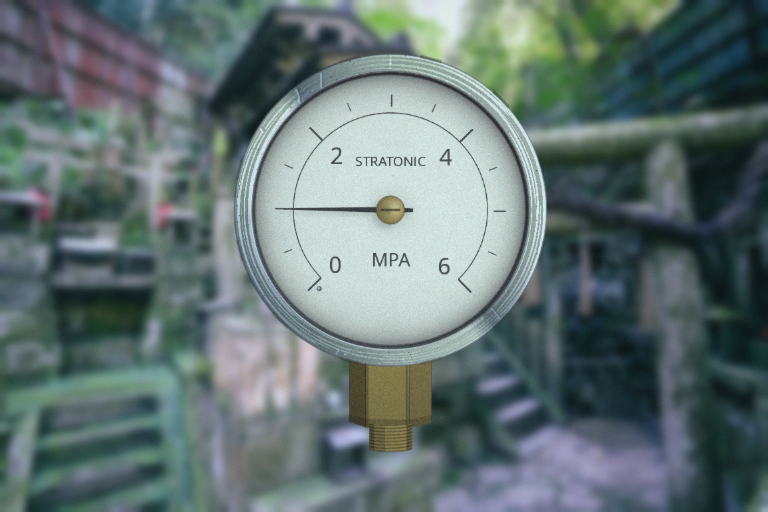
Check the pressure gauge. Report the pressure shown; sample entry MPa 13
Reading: MPa 1
